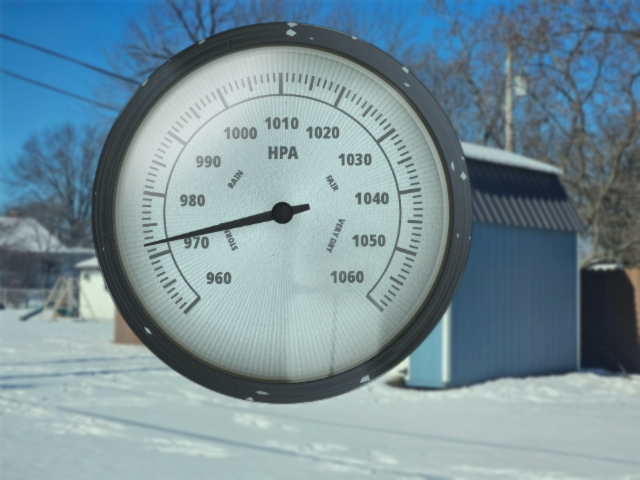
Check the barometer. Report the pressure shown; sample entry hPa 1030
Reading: hPa 972
